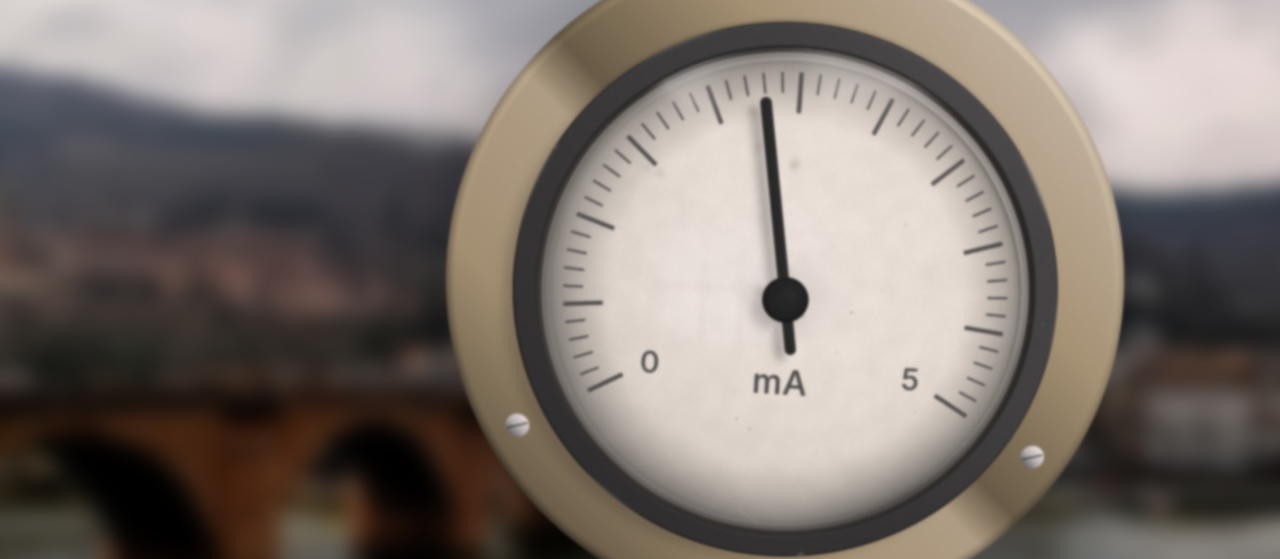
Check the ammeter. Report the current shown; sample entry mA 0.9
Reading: mA 2.3
